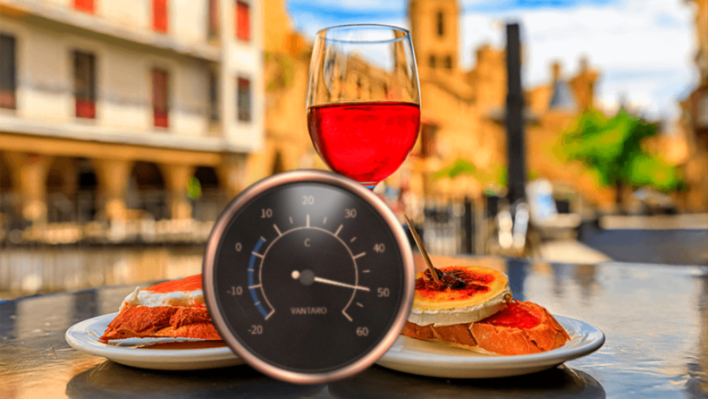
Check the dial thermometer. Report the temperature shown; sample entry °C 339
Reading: °C 50
